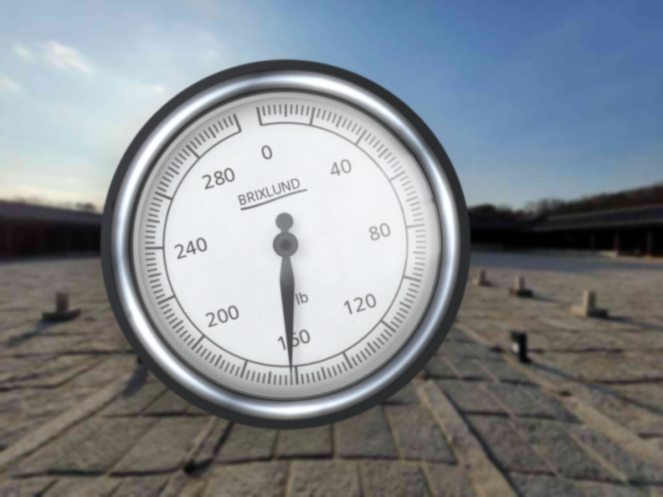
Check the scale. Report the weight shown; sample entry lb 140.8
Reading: lb 162
